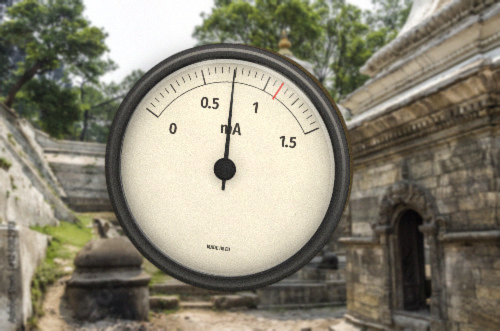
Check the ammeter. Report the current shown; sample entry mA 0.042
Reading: mA 0.75
